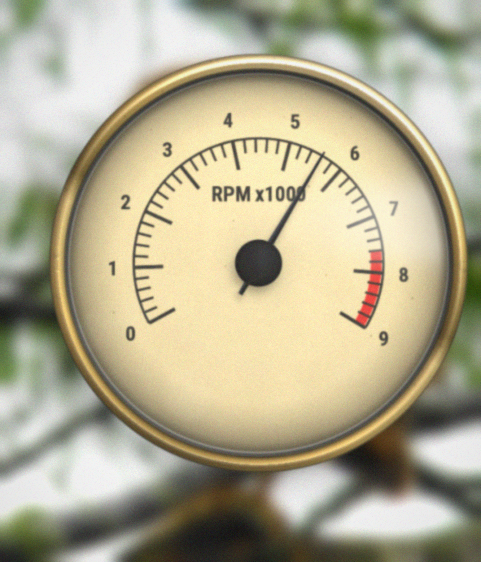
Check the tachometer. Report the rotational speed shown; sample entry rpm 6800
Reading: rpm 5600
